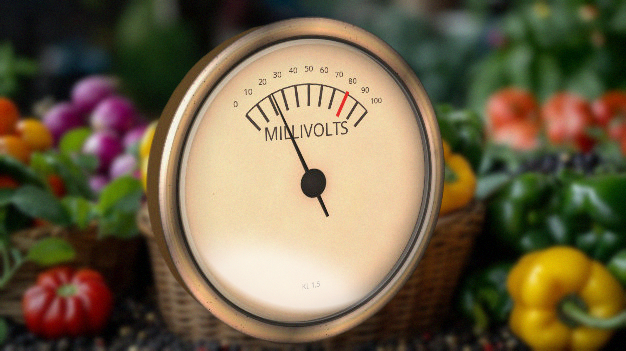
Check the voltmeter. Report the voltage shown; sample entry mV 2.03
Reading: mV 20
